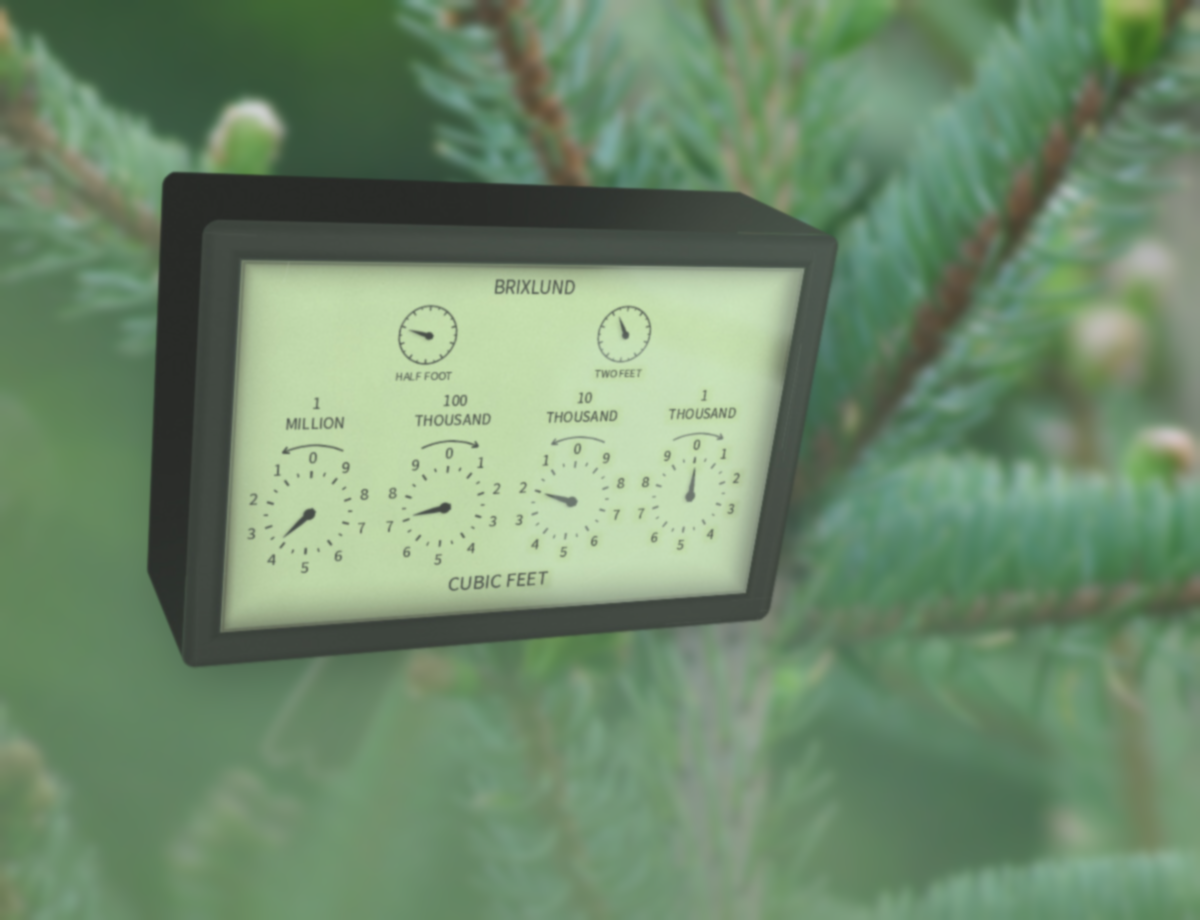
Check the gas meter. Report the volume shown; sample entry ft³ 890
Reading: ft³ 372000
